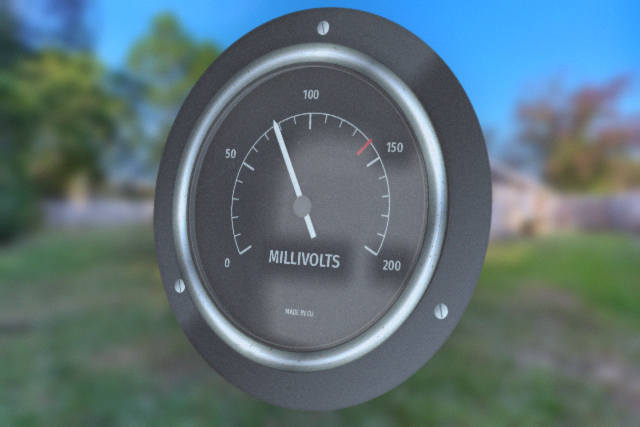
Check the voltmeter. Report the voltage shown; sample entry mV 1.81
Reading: mV 80
